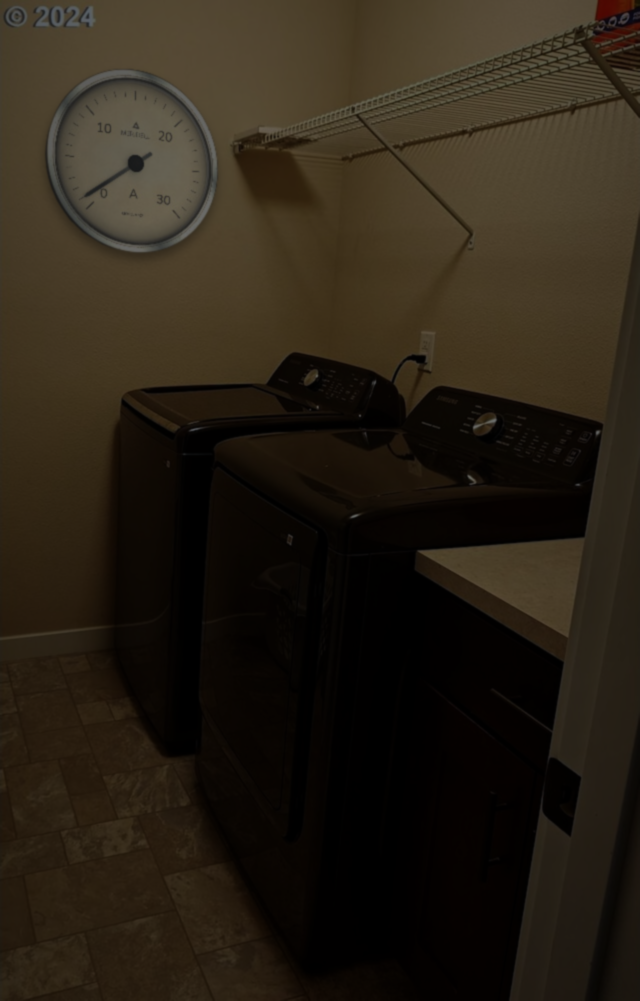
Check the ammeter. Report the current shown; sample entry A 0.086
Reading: A 1
